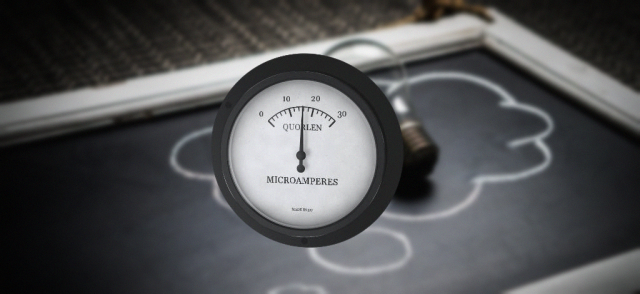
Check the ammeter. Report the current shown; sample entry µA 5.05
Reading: µA 16
